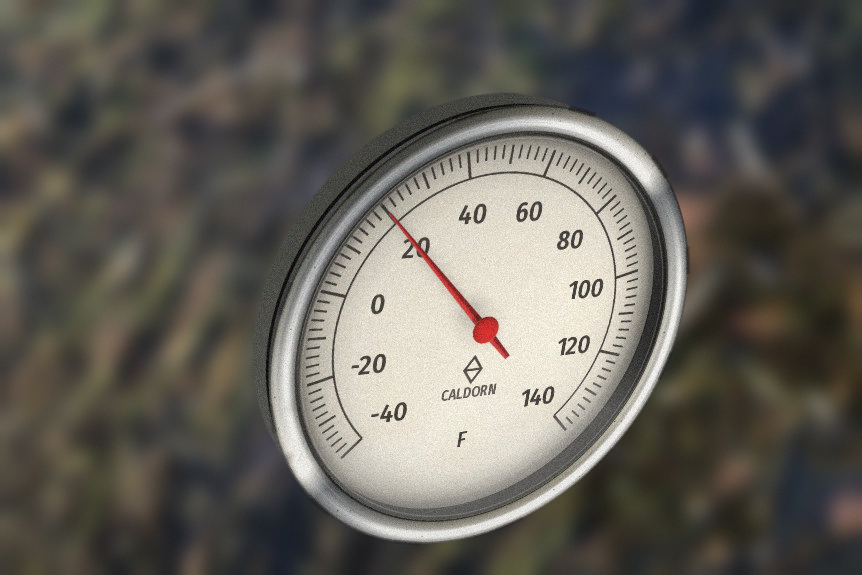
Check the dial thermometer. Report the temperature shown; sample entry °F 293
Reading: °F 20
